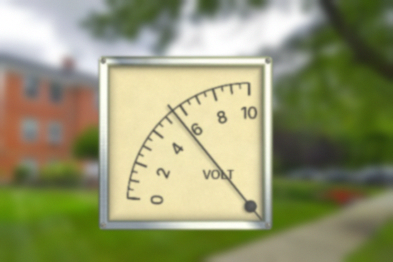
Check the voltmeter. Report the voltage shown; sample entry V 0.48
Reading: V 5.5
